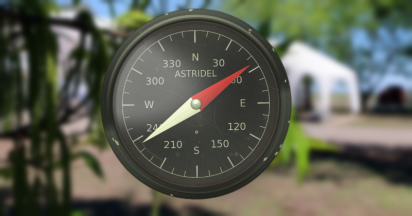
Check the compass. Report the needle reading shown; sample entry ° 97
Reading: ° 55
